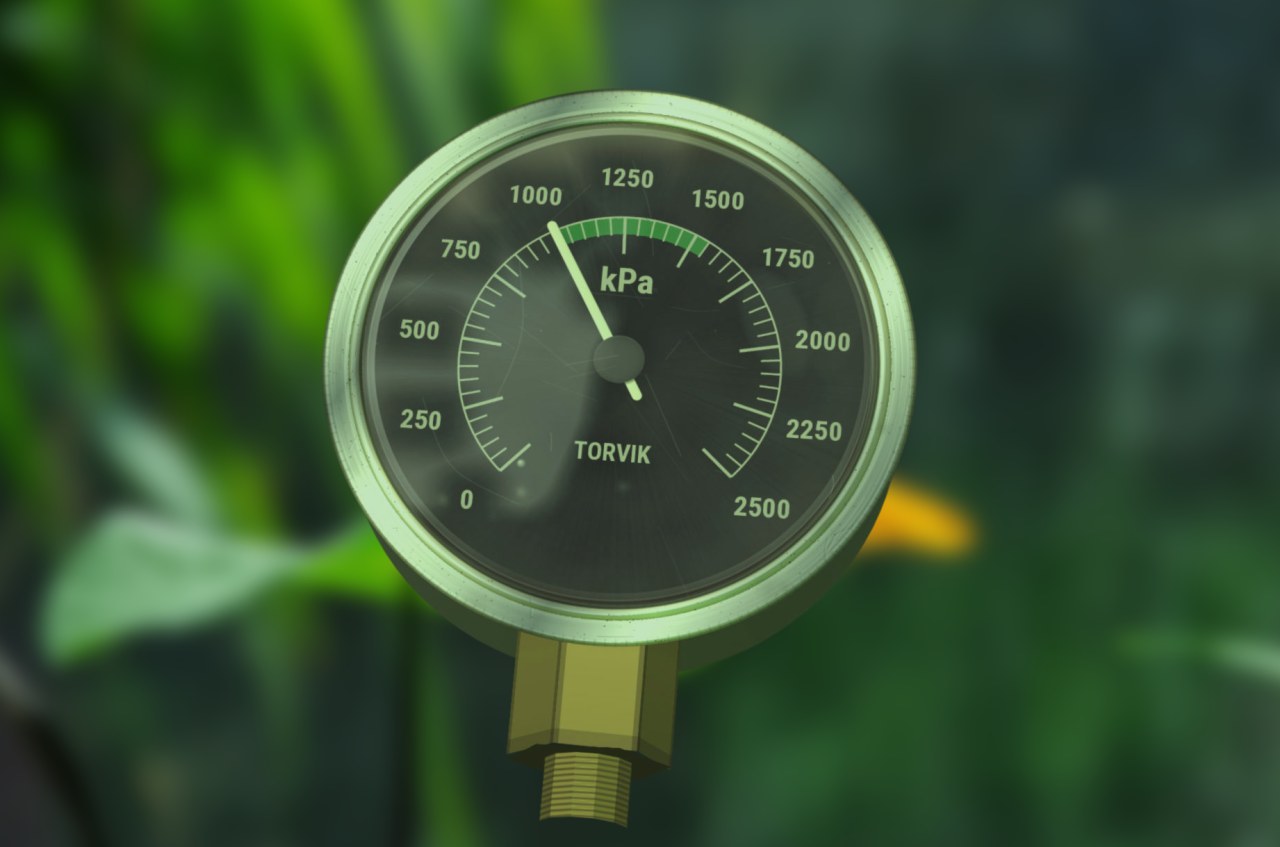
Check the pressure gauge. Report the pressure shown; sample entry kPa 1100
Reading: kPa 1000
